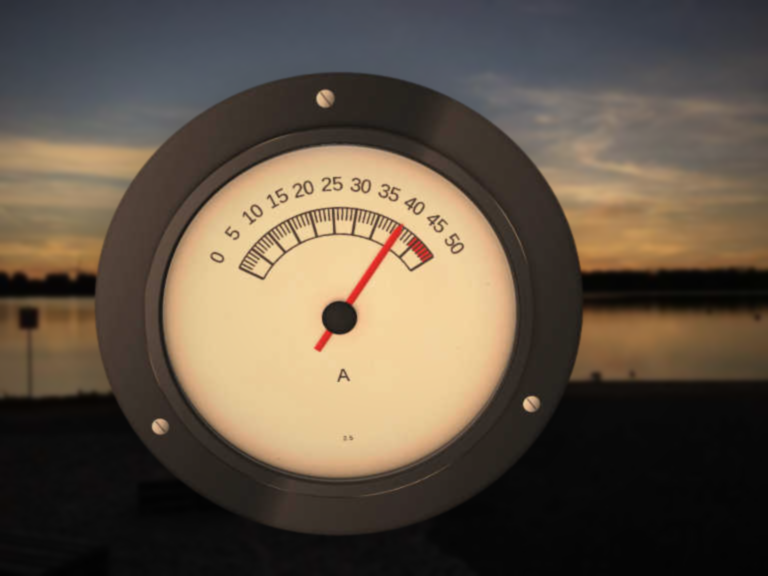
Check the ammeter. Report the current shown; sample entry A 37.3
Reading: A 40
